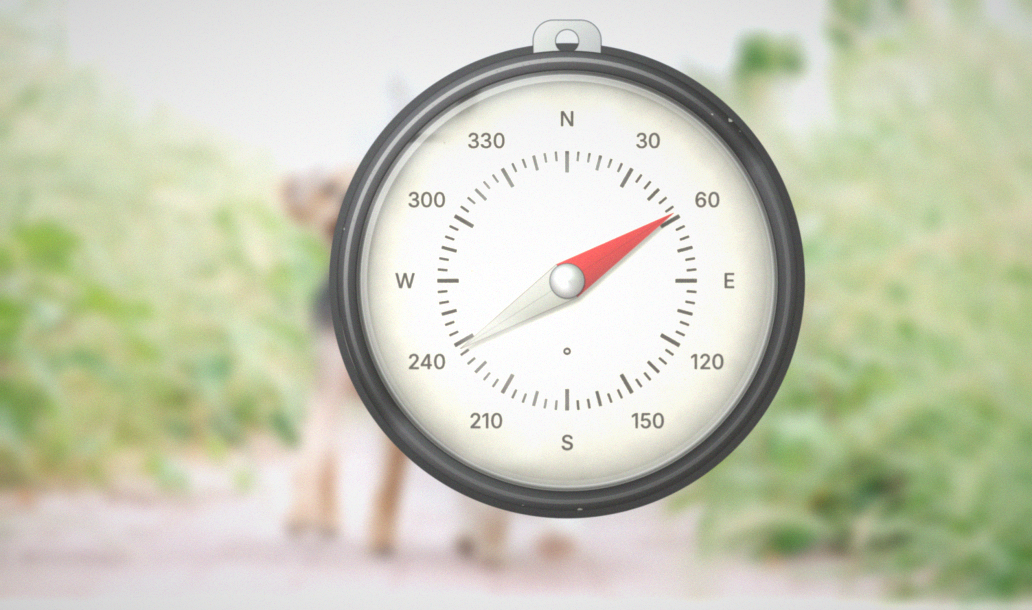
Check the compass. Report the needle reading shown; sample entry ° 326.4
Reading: ° 57.5
